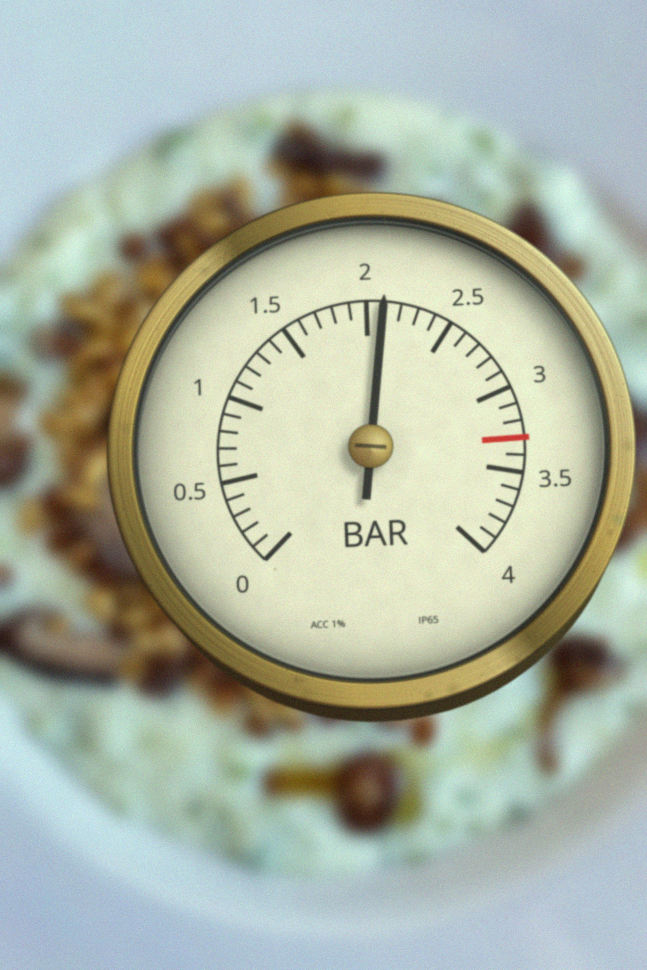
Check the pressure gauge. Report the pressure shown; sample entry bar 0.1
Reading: bar 2.1
